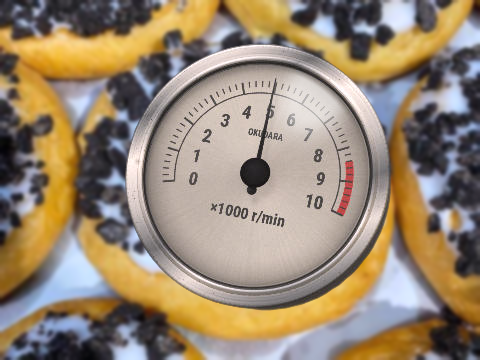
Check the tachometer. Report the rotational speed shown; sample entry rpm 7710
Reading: rpm 5000
